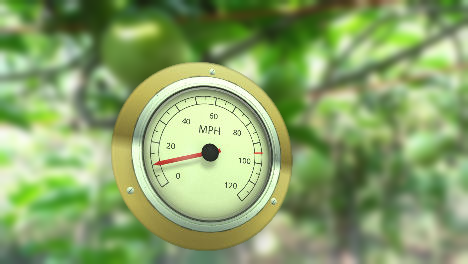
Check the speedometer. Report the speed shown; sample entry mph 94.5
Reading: mph 10
